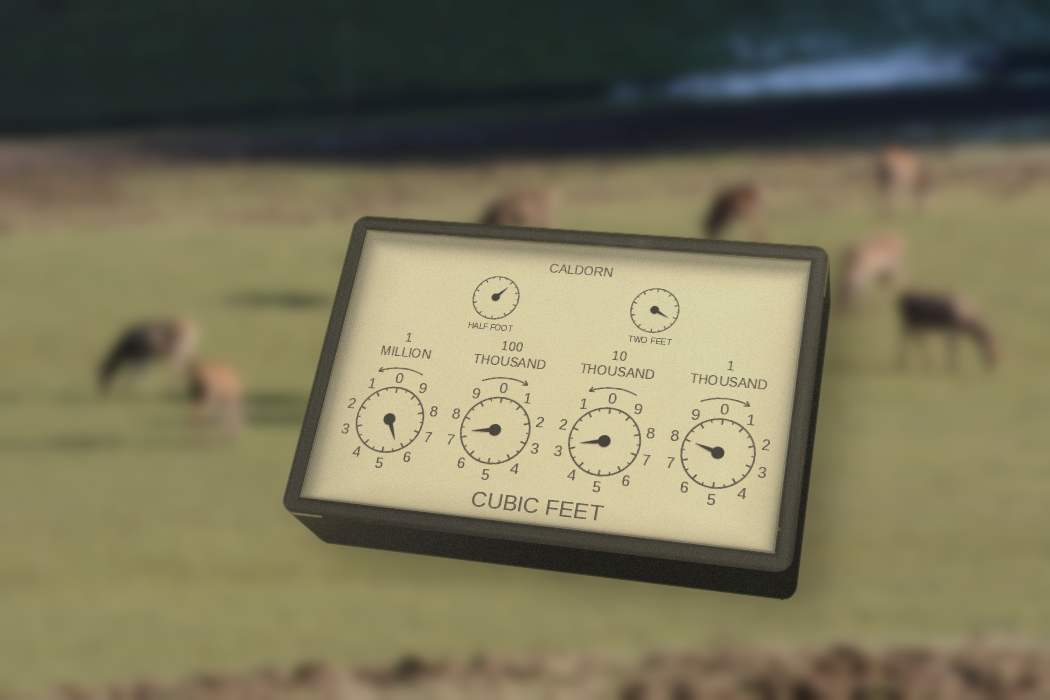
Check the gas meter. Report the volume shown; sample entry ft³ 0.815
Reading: ft³ 572800
